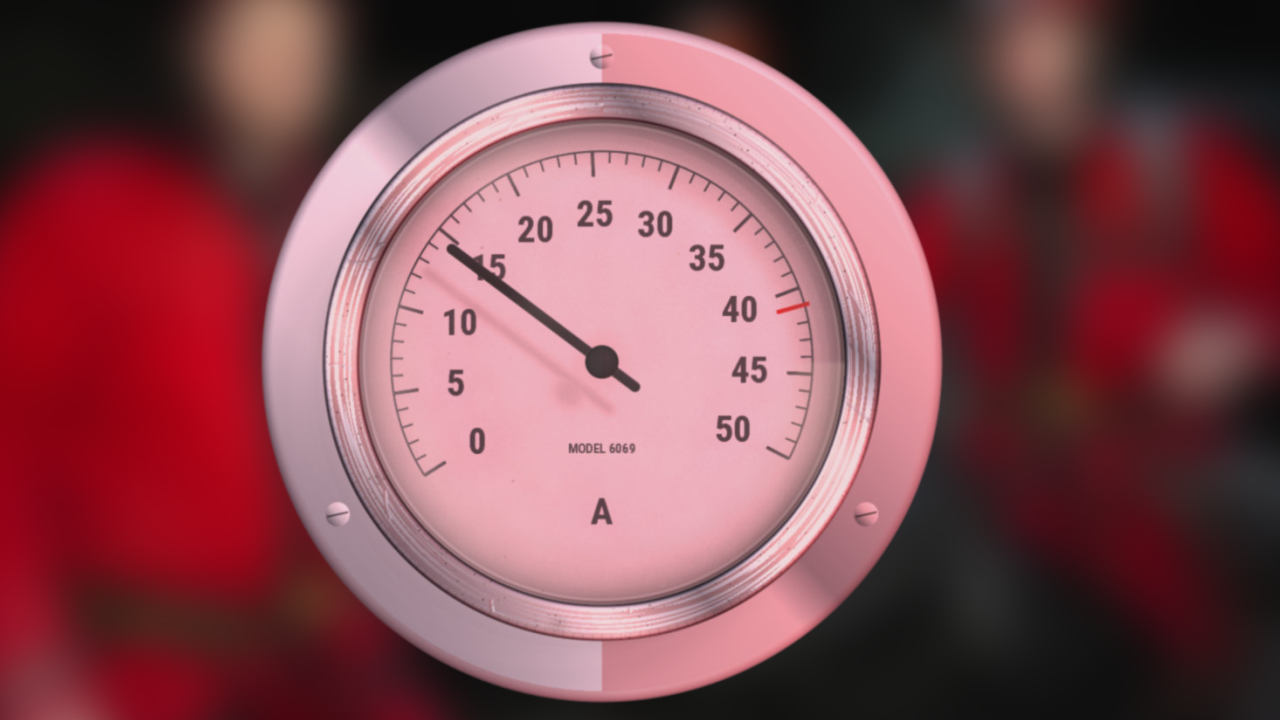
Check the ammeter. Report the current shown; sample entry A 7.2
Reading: A 14.5
